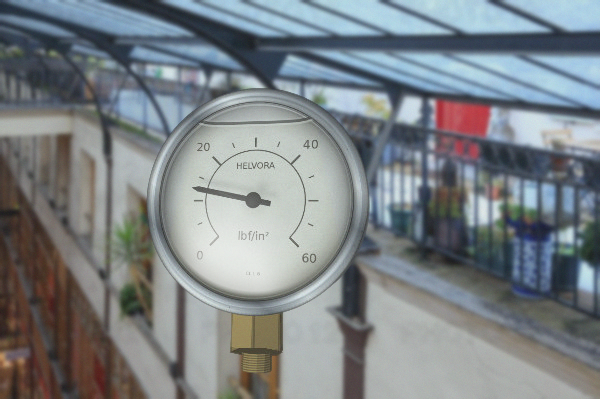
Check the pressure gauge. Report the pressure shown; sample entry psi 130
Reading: psi 12.5
